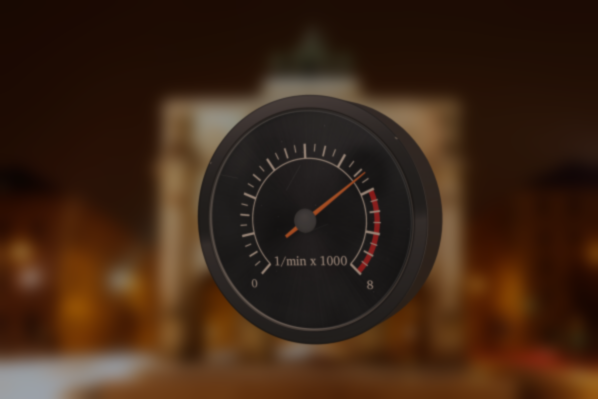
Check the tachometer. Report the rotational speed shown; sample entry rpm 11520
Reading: rpm 5625
